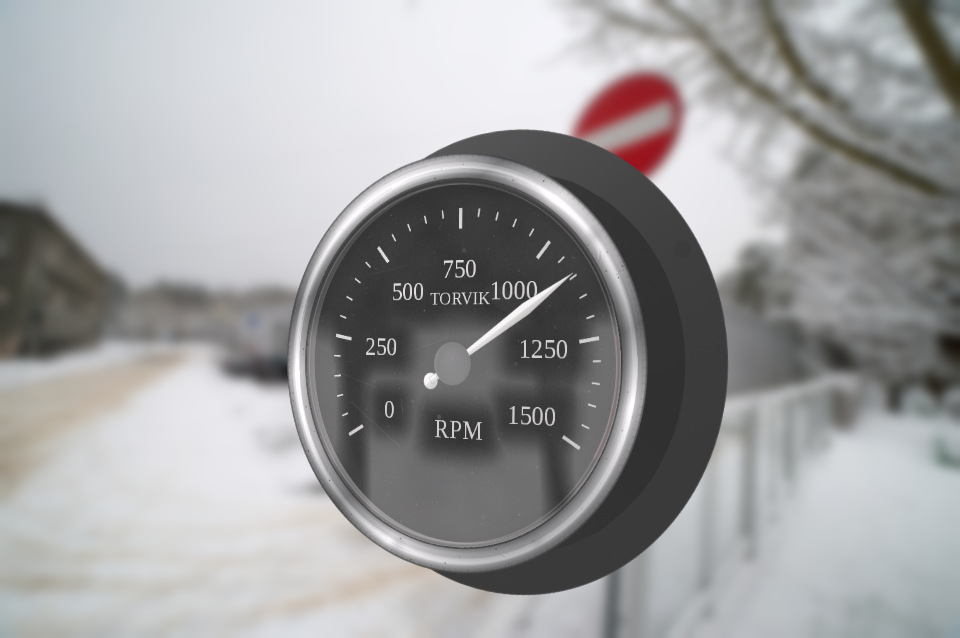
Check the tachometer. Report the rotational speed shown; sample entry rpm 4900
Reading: rpm 1100
